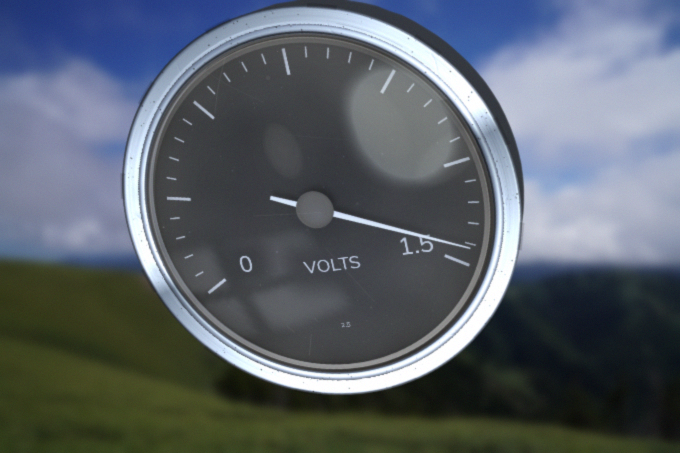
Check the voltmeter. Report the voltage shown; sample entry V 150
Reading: V 1.45
